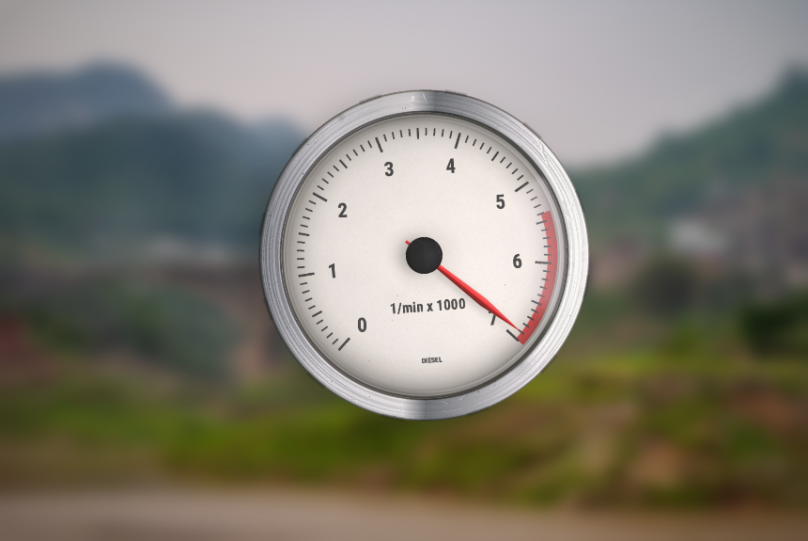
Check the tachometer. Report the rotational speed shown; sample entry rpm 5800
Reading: rpm 6900
